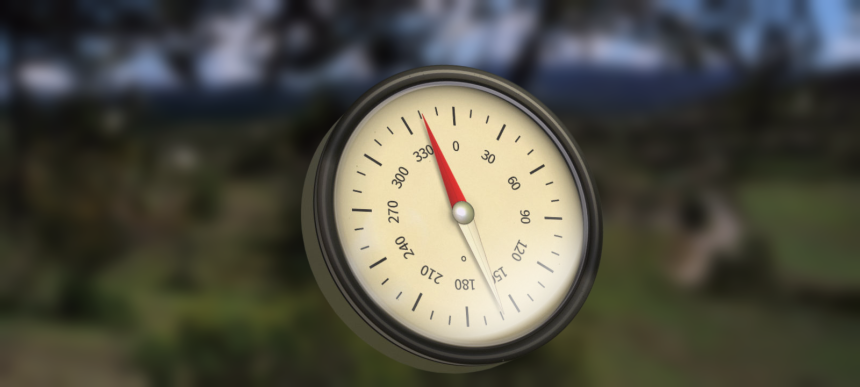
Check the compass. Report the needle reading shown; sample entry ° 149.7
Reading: ° 340
